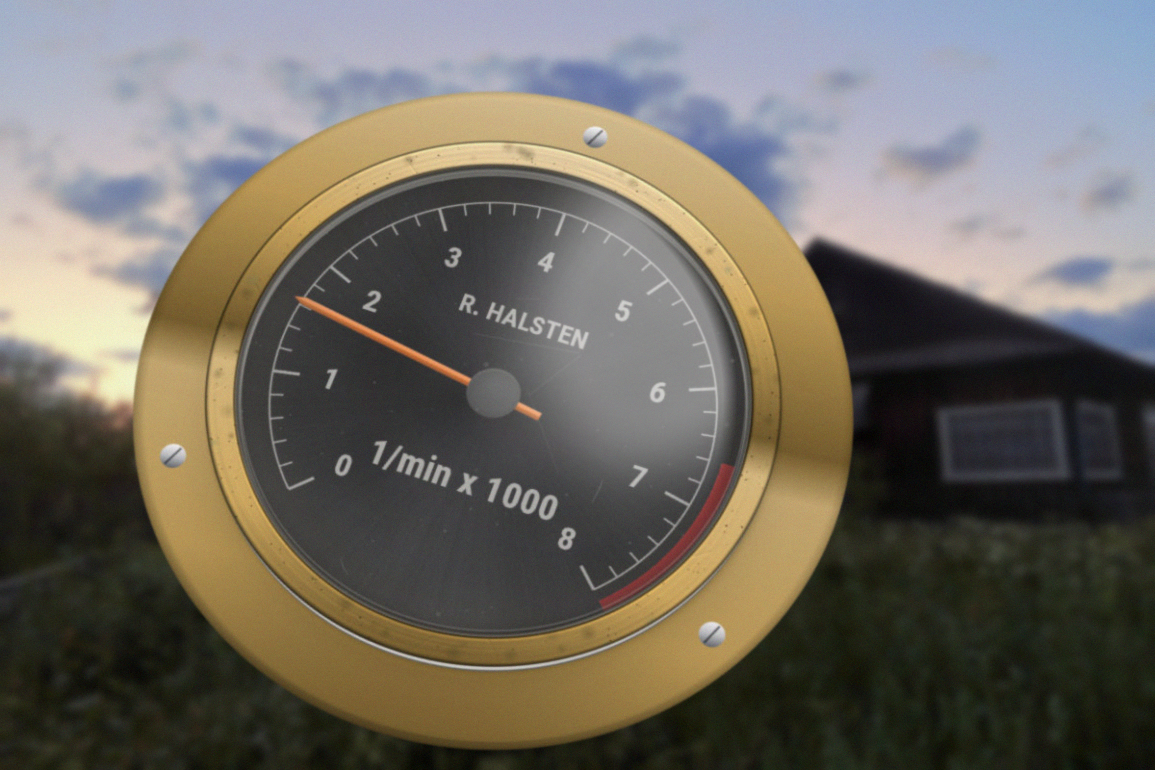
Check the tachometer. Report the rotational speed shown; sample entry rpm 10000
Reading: rpm 1600
